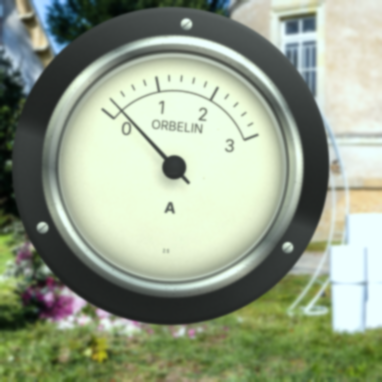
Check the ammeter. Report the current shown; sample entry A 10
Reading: A 0.2
